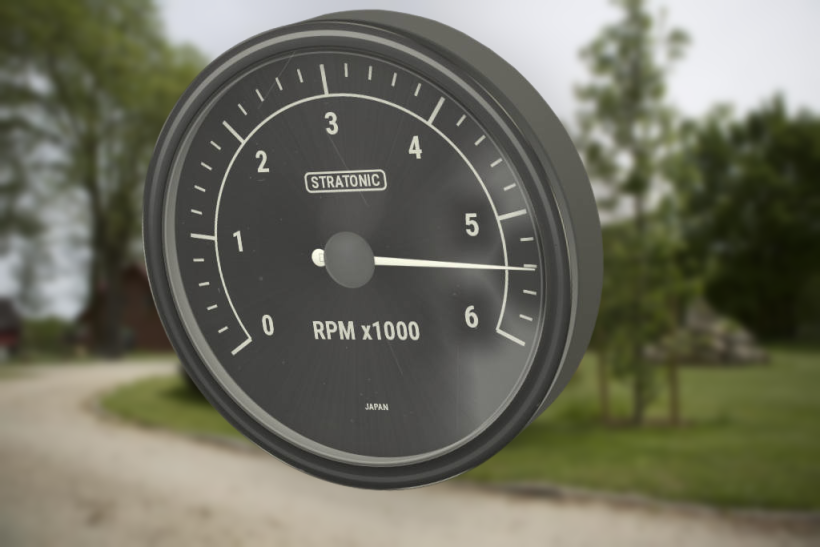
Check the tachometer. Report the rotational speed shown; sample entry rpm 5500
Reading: rpm 5400
